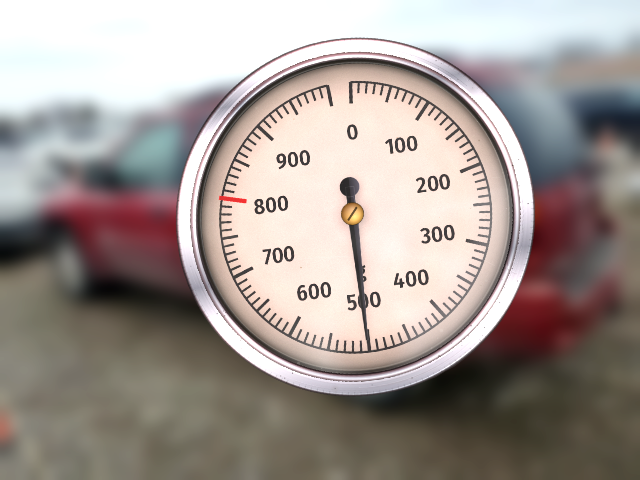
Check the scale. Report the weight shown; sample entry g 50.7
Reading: g 500
